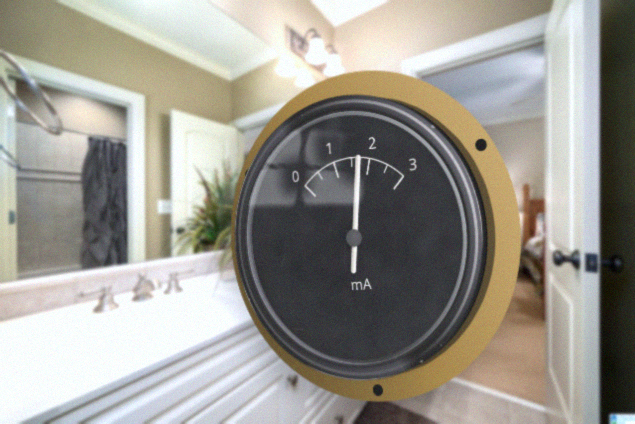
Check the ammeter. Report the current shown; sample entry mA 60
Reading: mA 1.75
